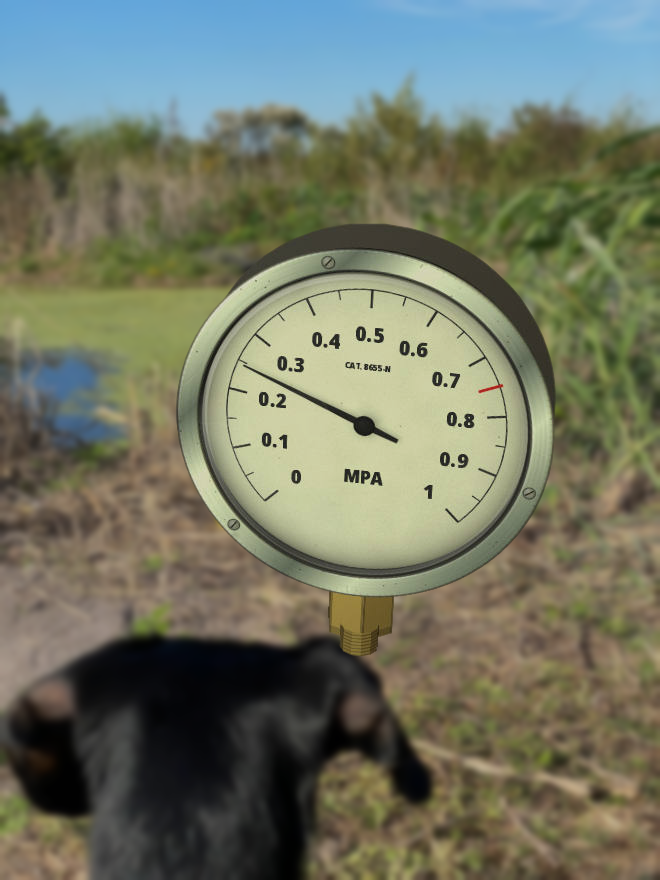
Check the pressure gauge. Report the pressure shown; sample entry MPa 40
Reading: MPa 0.25
